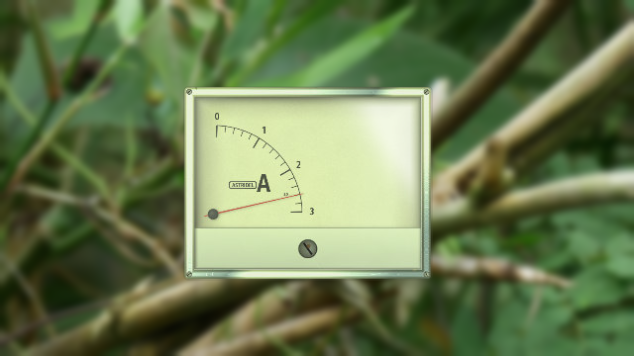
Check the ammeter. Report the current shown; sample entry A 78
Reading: A 2.6
